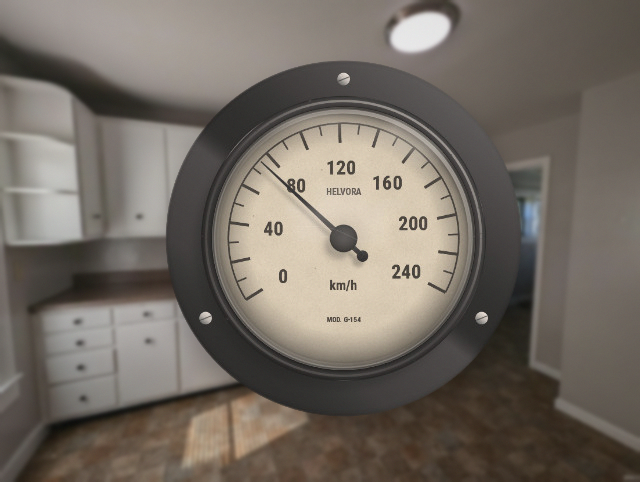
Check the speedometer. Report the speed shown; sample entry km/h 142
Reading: km/h 75
